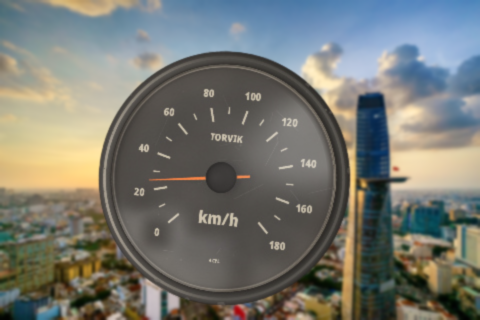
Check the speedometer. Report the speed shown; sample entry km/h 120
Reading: km/h 25
